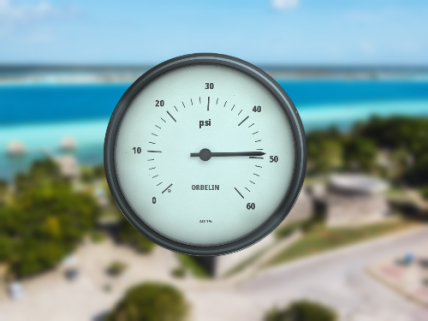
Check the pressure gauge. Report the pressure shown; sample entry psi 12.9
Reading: psi 49
